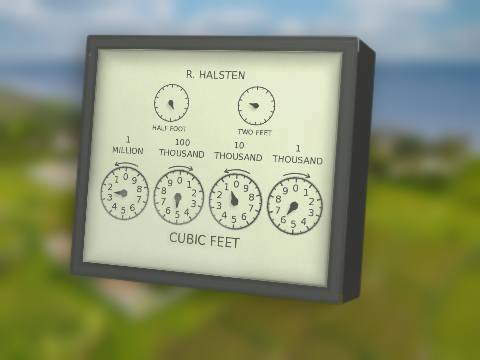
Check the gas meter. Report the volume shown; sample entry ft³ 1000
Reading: ft³ 250600
